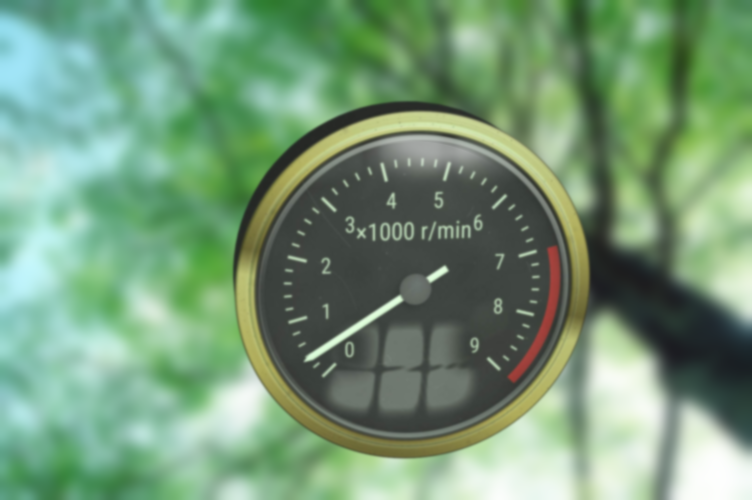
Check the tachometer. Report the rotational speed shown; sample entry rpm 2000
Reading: rpm 400
